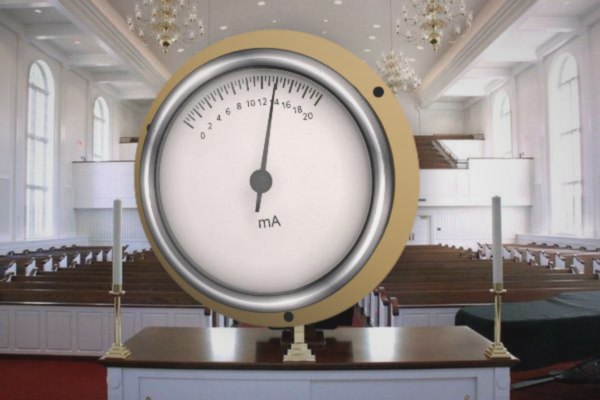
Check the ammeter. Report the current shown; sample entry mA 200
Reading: mA 14
